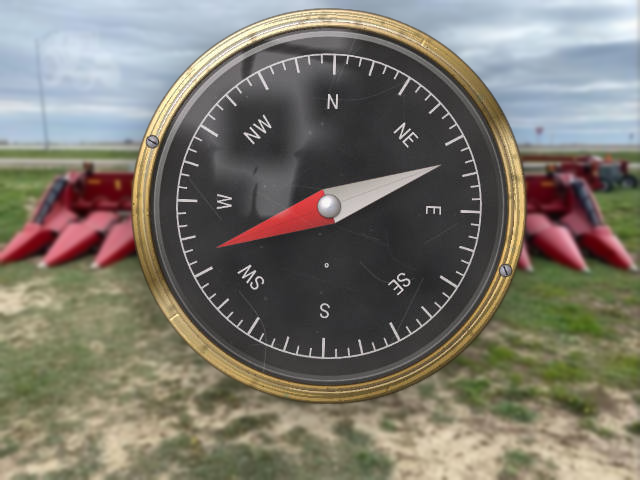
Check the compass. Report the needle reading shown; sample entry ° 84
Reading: ° 247.5
